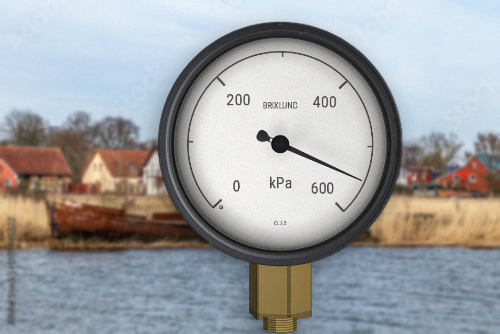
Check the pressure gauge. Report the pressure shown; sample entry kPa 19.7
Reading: kPa 550
